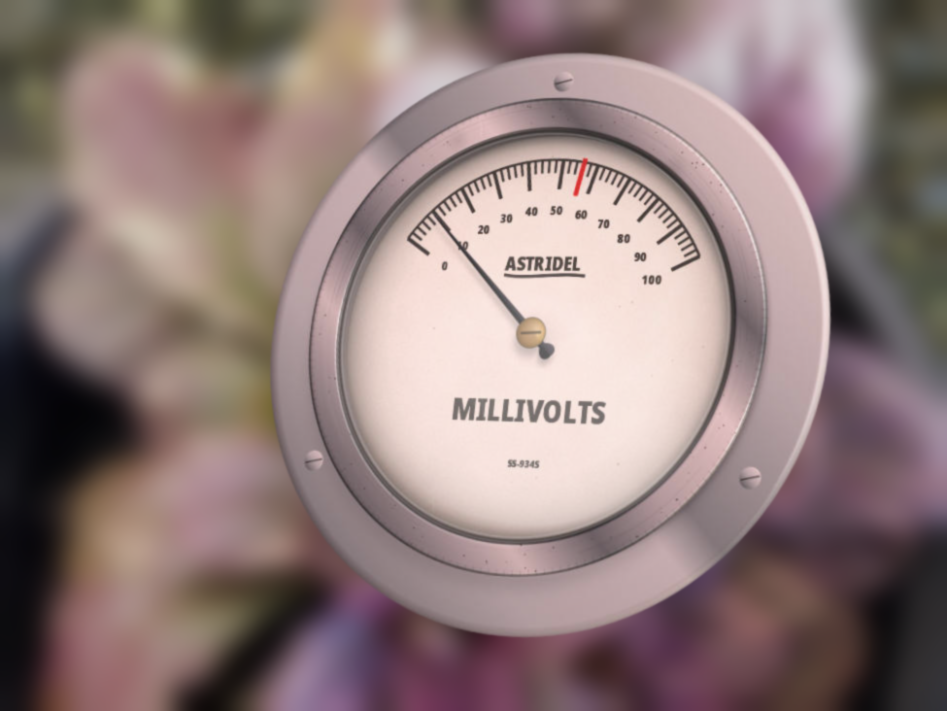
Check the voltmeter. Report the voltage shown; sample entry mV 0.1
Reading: mV 10
